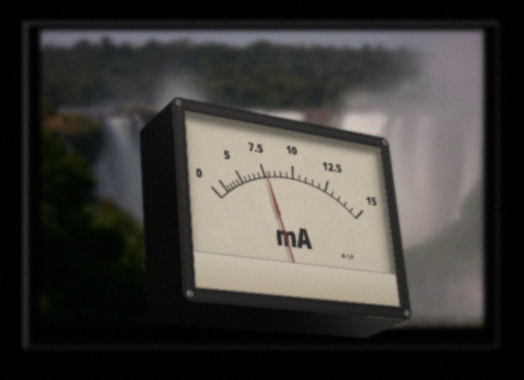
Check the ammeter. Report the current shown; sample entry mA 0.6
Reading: mA 7.5
